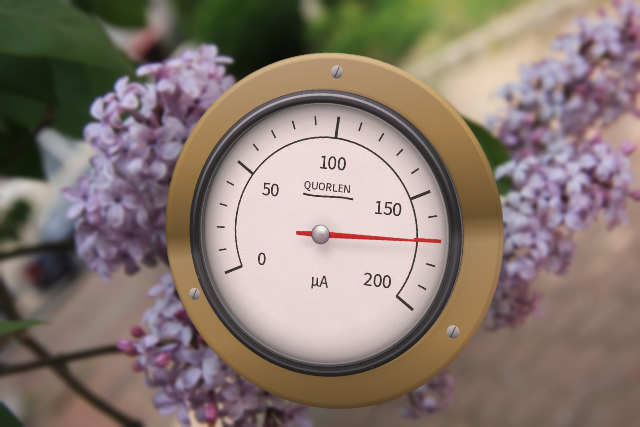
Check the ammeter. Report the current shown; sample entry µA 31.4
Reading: µA 170
